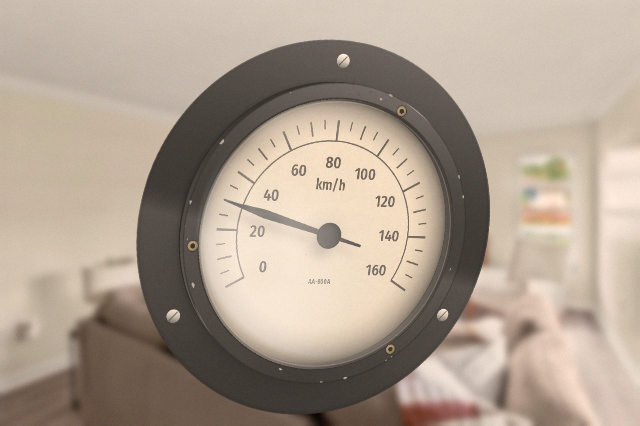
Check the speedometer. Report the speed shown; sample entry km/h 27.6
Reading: km/h 30
